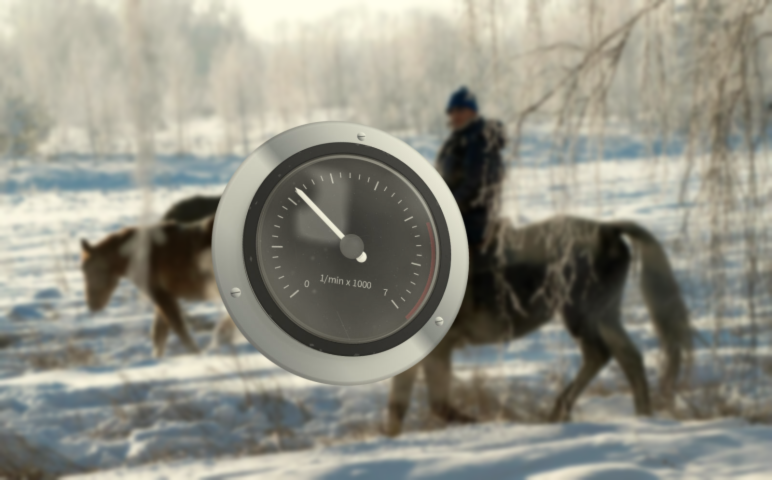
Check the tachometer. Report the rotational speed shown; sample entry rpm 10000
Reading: rpm 2200
